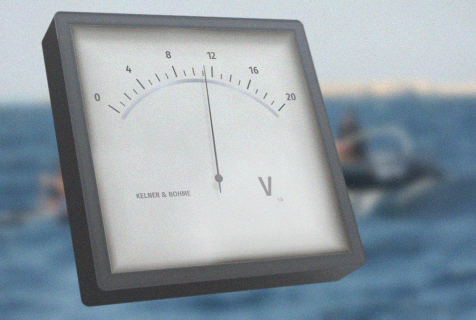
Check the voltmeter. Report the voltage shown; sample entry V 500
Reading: V 11
